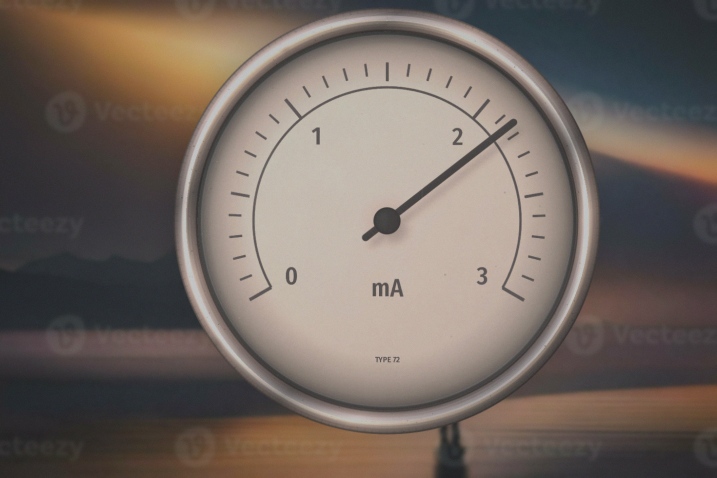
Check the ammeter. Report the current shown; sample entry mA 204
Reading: mA 2.15
